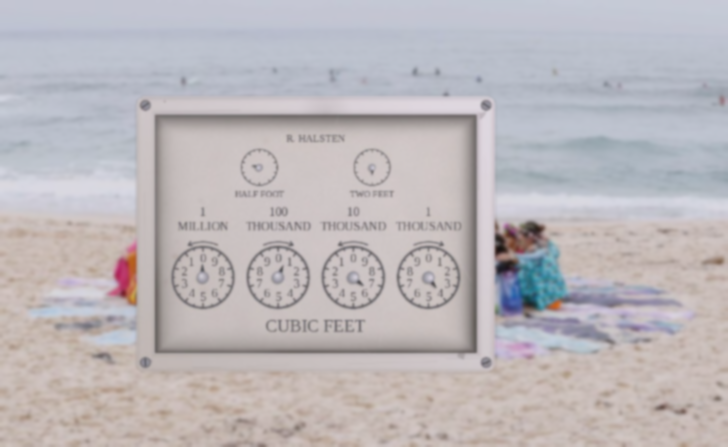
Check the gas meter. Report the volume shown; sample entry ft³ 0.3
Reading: ft³ 6400
